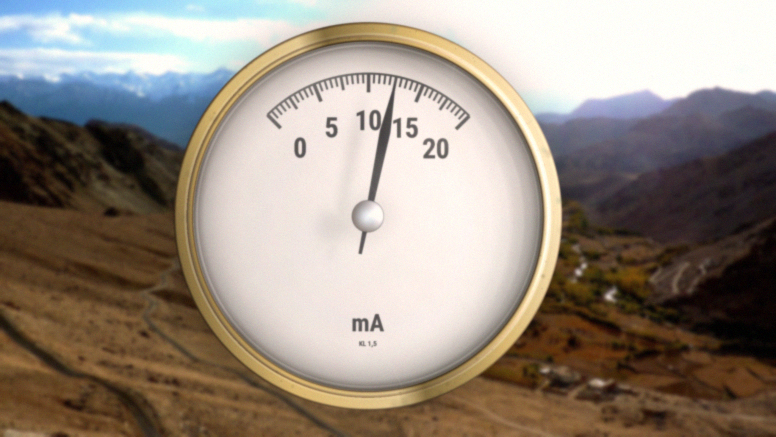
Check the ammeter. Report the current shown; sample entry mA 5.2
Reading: mA 12.5
